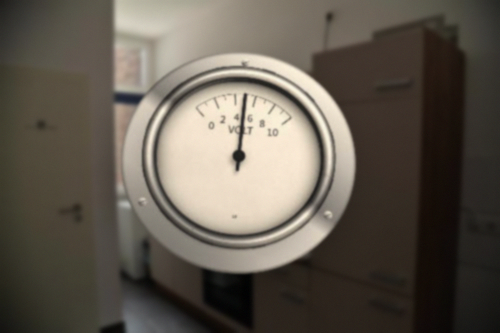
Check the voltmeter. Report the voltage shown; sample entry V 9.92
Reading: V 5
